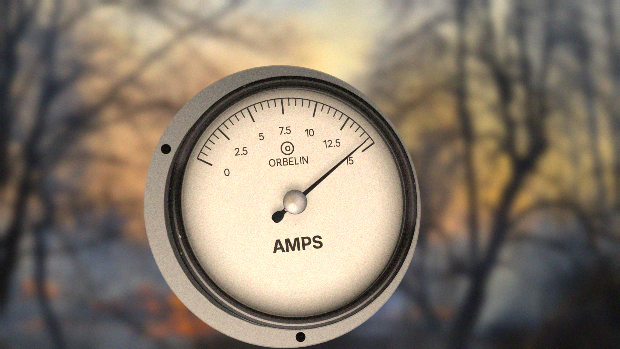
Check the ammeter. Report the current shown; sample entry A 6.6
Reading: A 14.5
